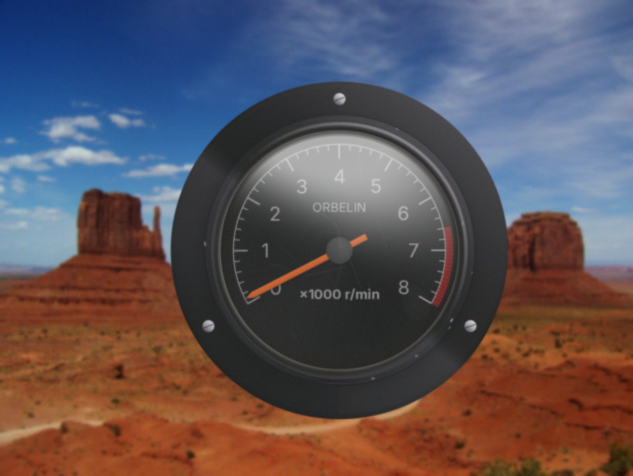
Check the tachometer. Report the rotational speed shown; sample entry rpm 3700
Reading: rpm 100
